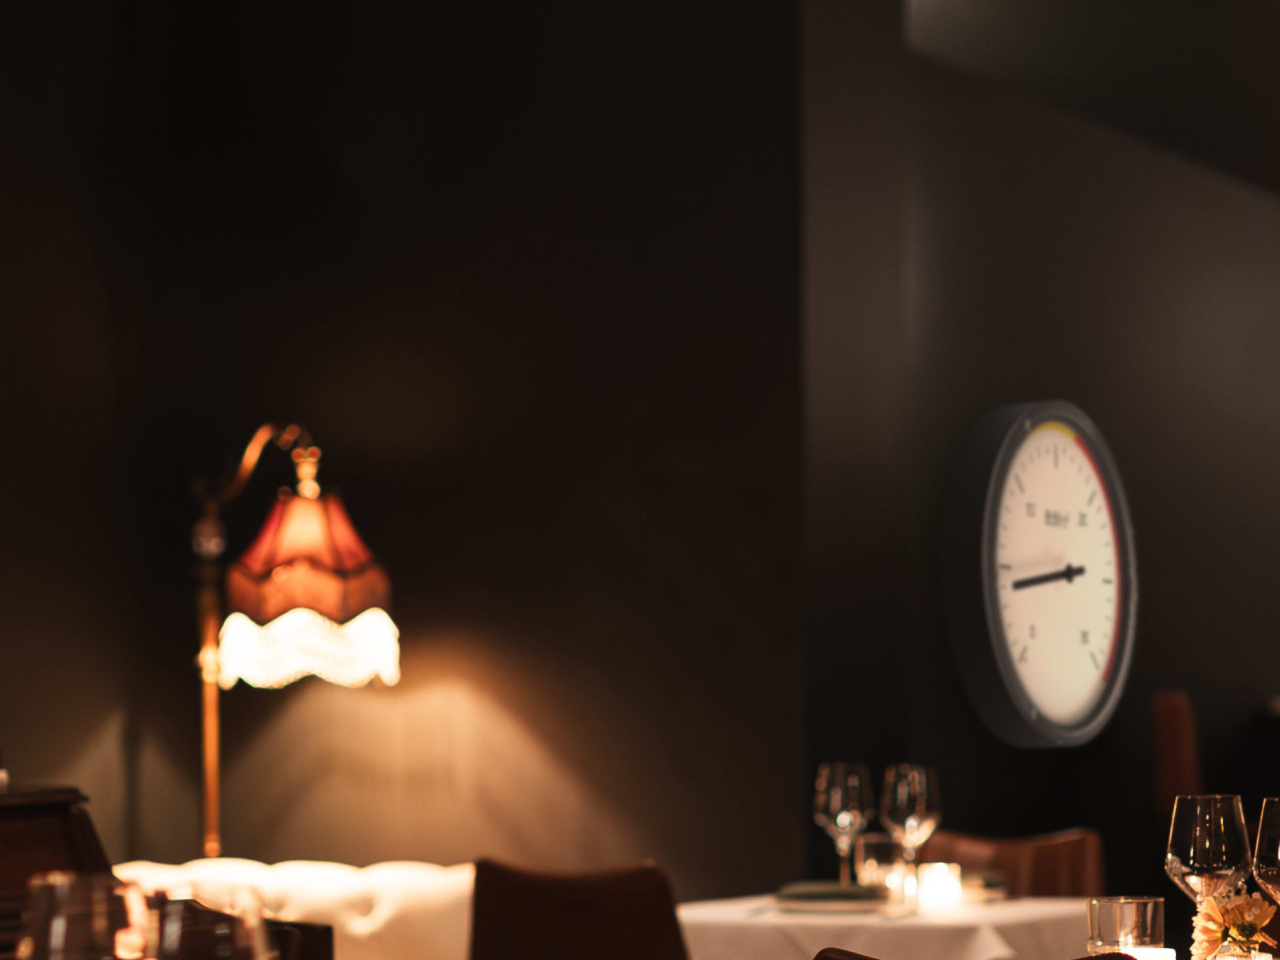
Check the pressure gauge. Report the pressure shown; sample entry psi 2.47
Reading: psi 4
